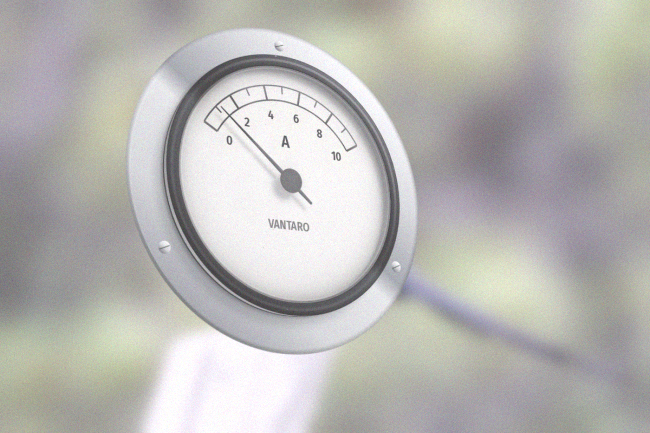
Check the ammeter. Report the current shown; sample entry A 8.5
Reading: A 1
